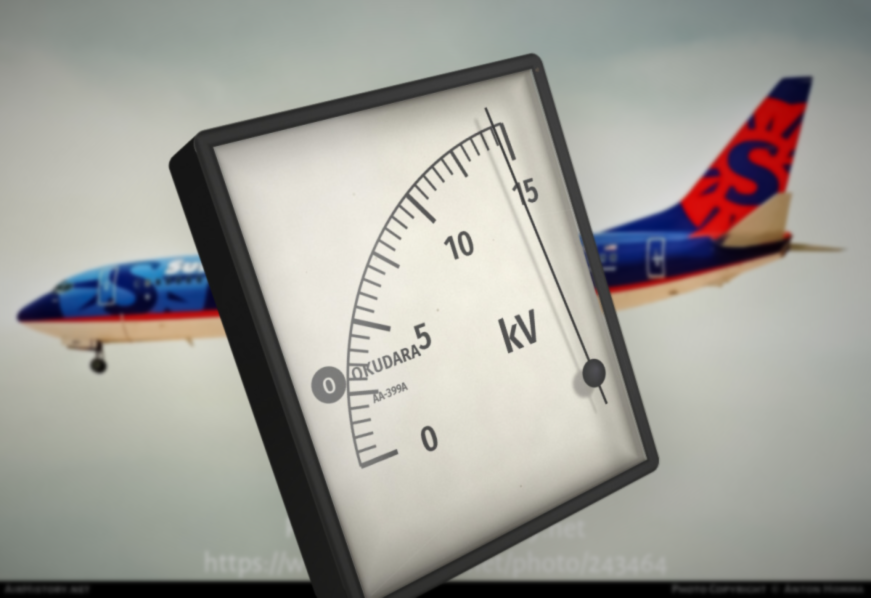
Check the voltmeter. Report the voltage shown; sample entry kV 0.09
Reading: kV 14.5
